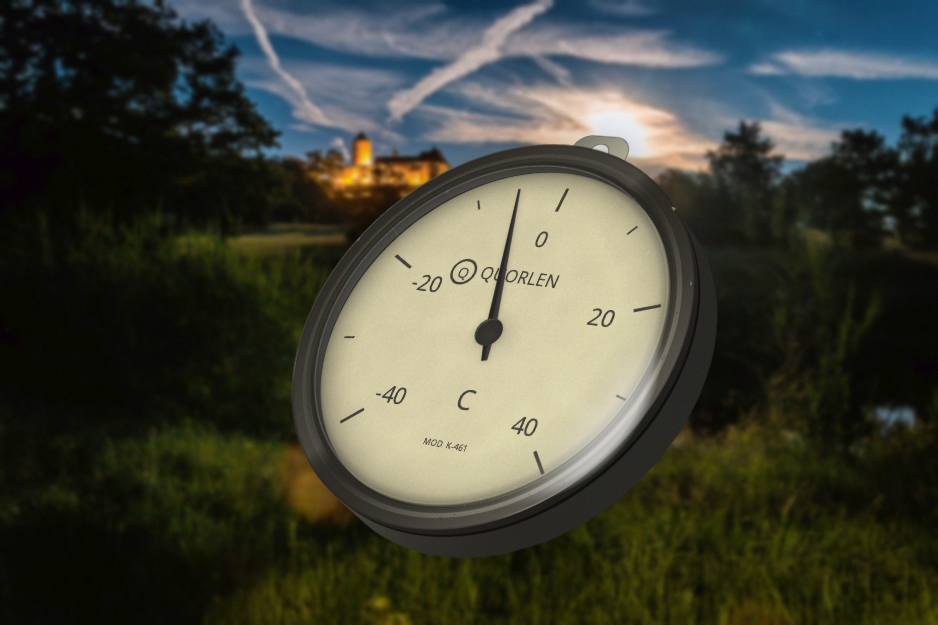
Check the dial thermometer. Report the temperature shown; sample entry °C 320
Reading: °C -5
